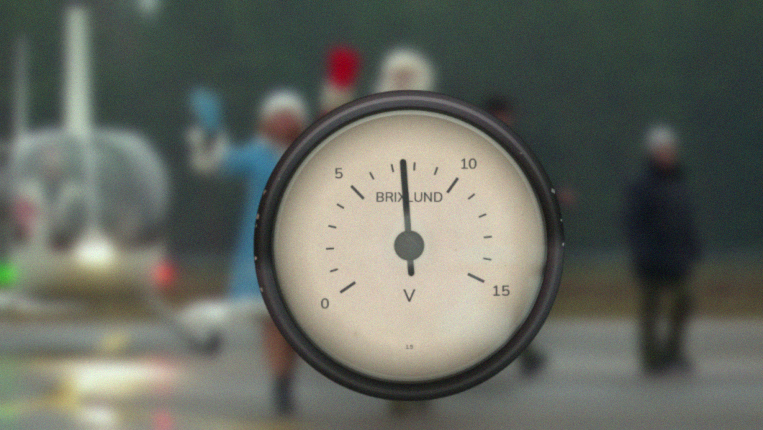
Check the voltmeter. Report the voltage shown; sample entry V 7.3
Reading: V 7.5
